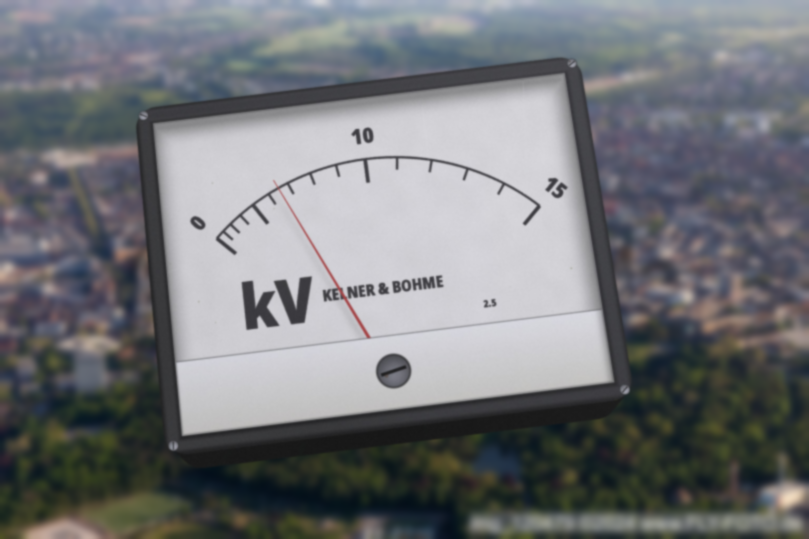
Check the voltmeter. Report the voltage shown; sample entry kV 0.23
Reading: kV 6.5
